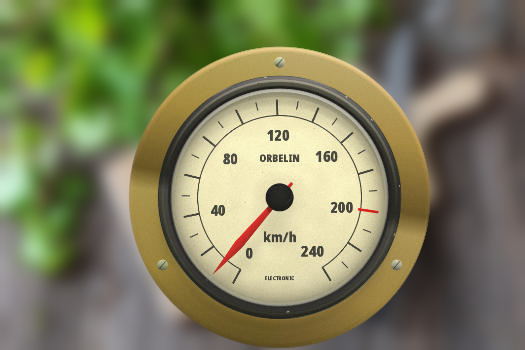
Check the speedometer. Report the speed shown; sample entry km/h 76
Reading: km/h 10
